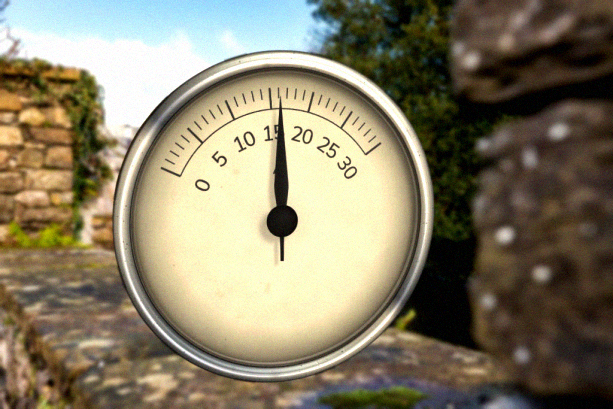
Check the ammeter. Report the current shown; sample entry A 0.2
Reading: A 16
